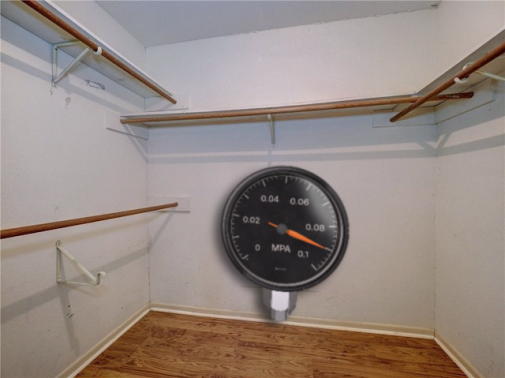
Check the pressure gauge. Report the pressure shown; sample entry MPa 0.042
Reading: MPa 0.09
